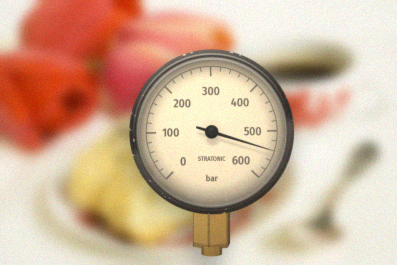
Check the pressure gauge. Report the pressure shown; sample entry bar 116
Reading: bar 540
